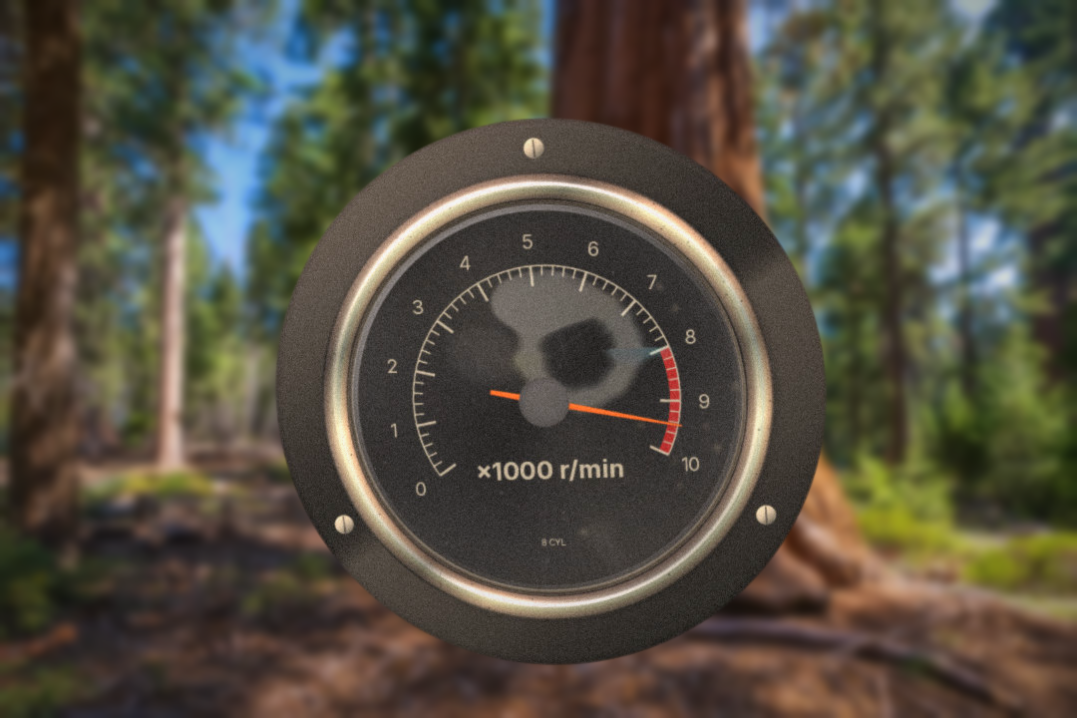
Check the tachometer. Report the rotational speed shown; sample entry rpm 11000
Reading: rpm 9400
